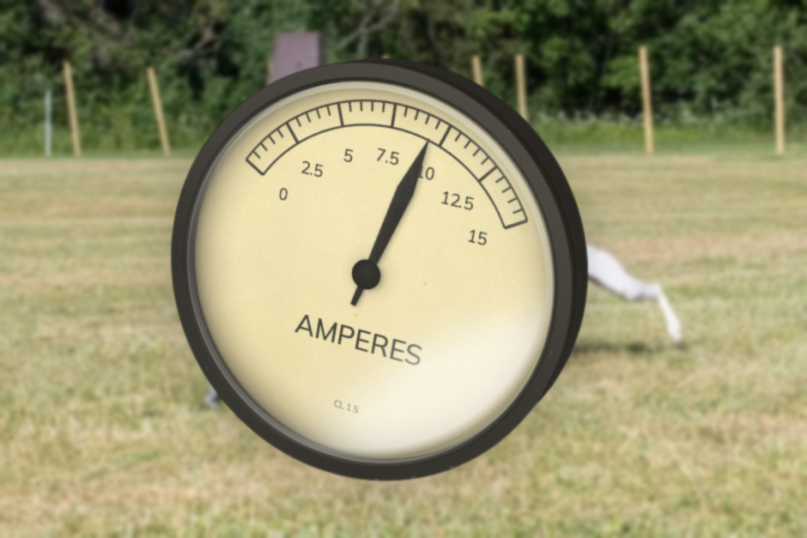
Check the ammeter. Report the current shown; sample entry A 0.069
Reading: A 9.5
